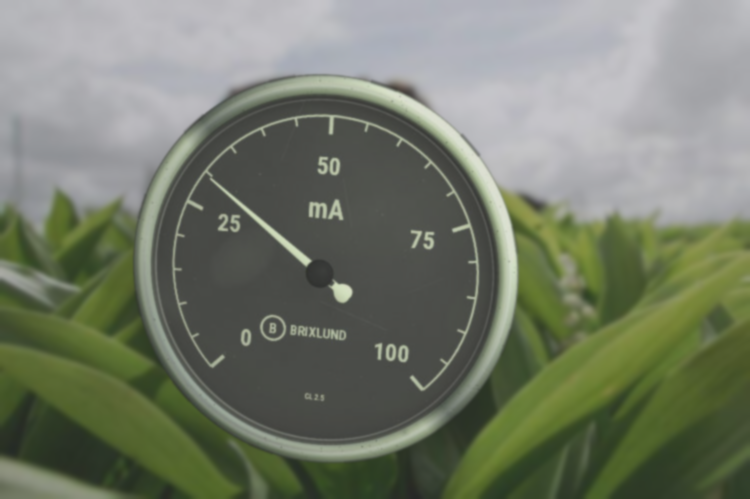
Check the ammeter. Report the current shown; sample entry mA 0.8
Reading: mA 30
